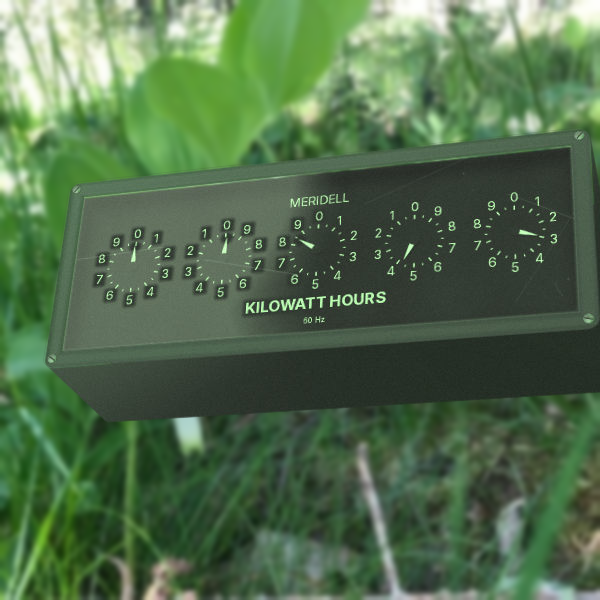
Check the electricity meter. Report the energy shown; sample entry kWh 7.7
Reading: kWh 99843
